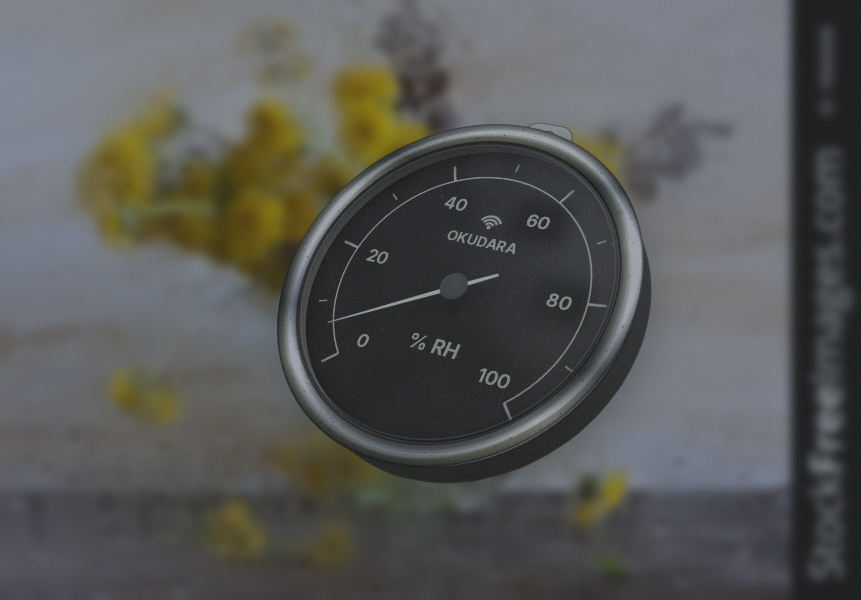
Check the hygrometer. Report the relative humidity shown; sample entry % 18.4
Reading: % 5
